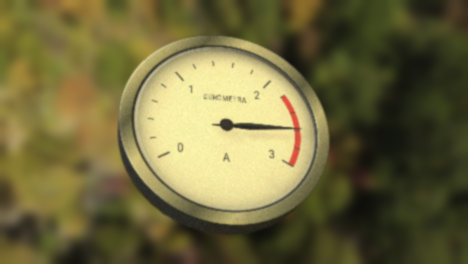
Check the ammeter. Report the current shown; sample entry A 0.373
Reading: A 2.6
